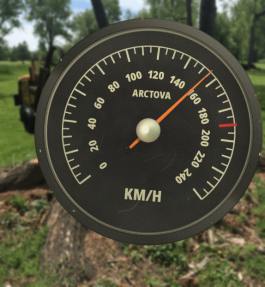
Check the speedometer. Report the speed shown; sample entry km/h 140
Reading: km/h 155
